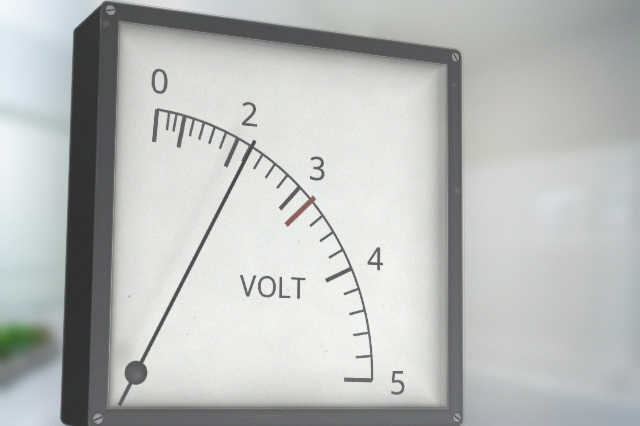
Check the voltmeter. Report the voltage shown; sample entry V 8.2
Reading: V 2.2
